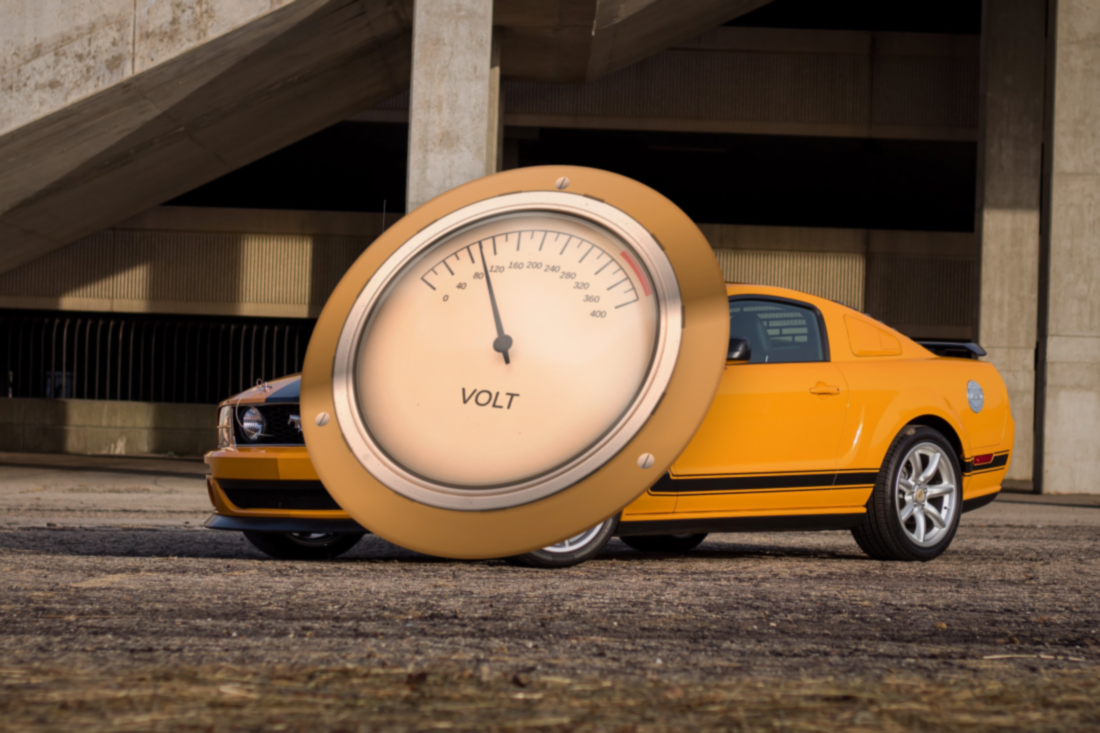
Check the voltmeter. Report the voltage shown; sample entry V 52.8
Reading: V 100
